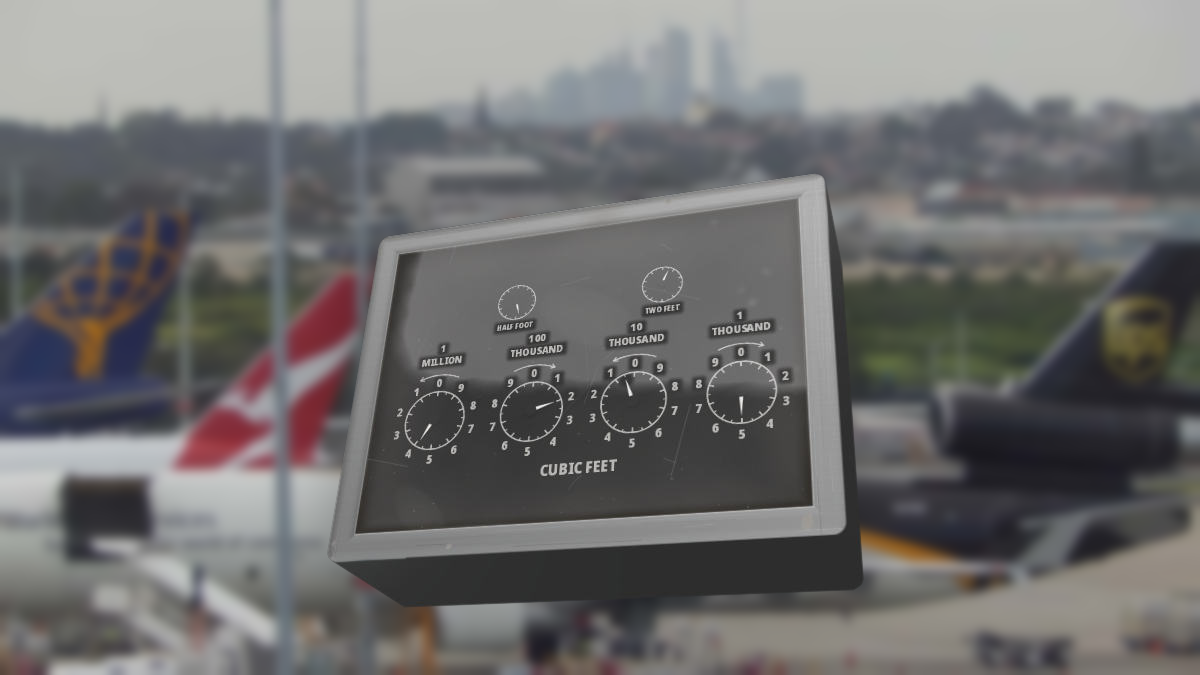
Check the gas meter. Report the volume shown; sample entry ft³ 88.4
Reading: ft³ 420500
